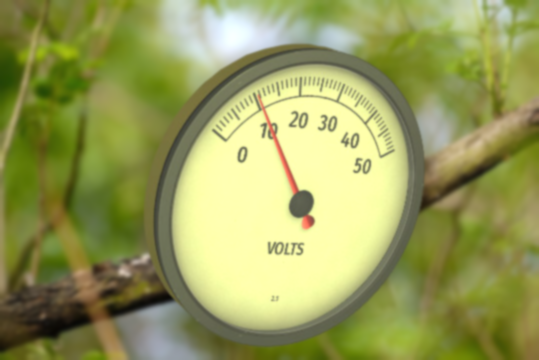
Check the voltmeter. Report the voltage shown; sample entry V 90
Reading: V 10
